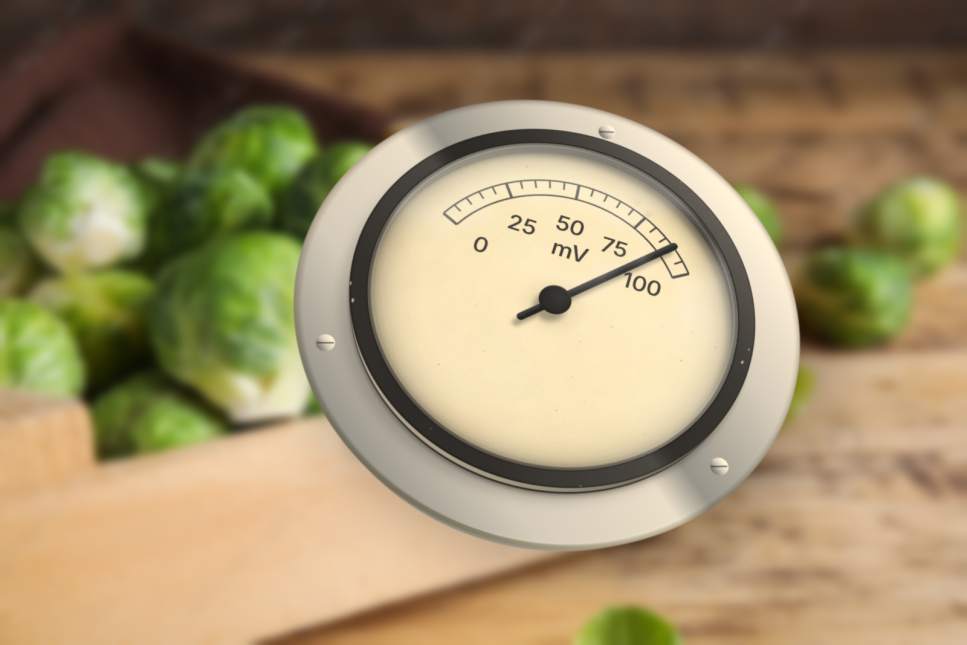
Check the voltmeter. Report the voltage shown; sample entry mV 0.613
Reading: mV 90
